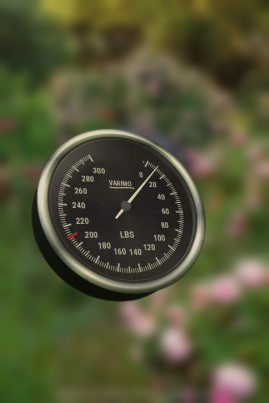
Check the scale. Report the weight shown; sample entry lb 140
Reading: lb 10
